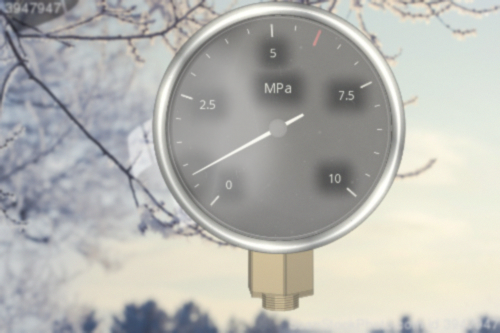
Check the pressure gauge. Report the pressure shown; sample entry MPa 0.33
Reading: MPa 0.75
